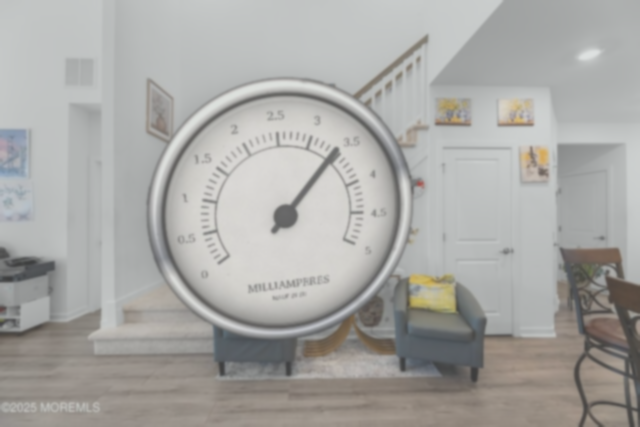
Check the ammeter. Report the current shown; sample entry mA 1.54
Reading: mA 3.4
